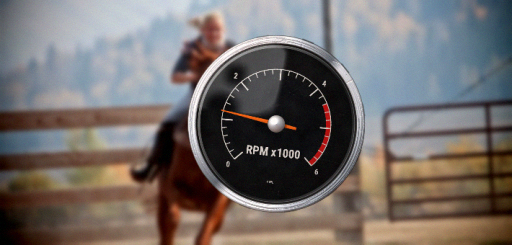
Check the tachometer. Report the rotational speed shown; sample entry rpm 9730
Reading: rpm 1200
